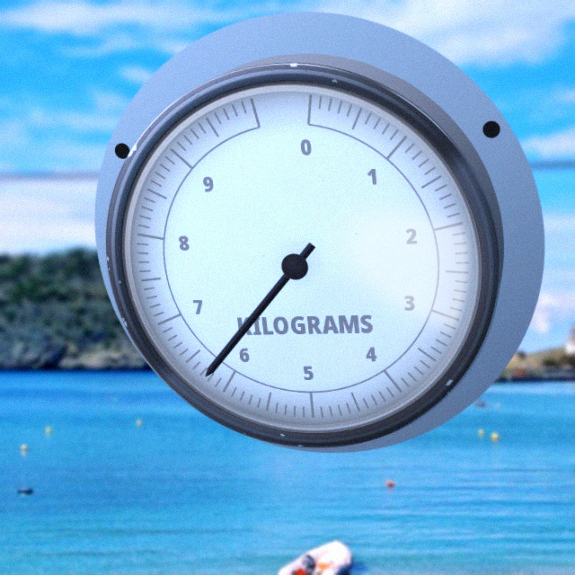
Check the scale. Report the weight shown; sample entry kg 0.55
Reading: kg 6.25
